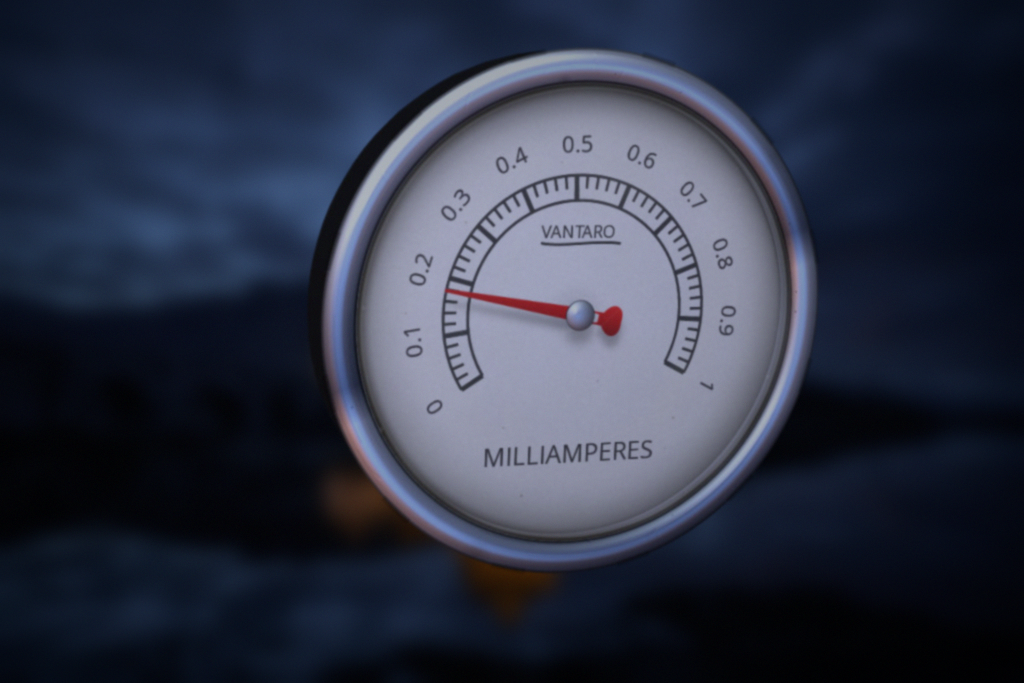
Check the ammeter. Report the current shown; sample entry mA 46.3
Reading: mA 0.18
